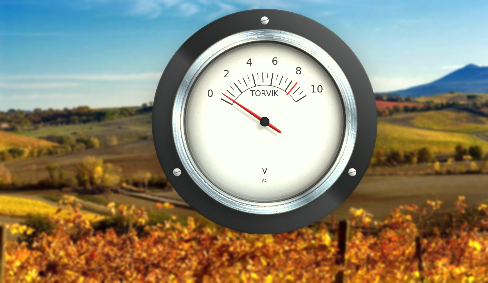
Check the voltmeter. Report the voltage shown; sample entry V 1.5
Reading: V 0.5
